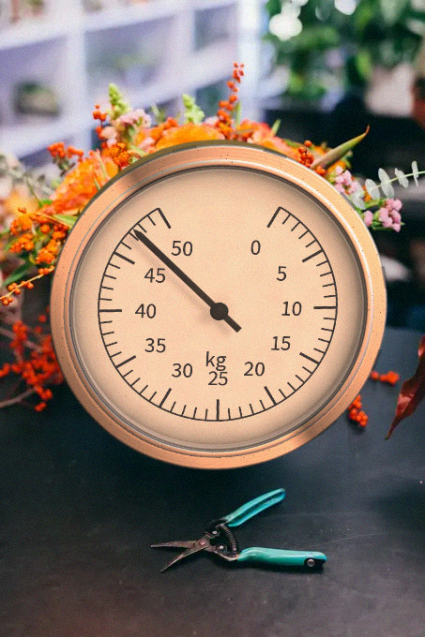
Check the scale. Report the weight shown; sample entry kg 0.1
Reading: kg 47.5
